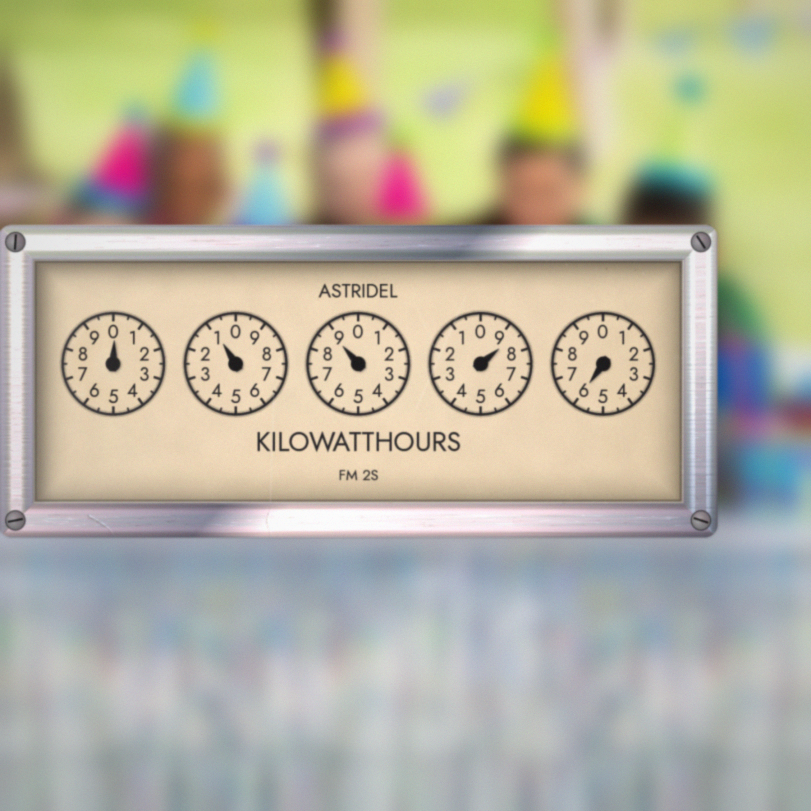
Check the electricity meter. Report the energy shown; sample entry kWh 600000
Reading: kWh 886
